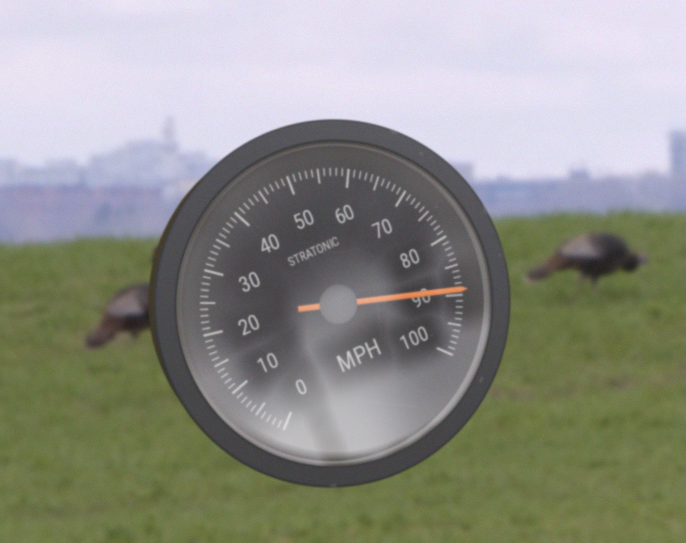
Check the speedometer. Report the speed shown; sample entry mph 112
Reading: mph 89
